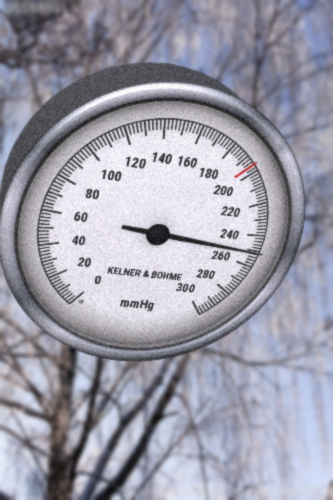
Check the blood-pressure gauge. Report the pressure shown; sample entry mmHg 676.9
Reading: mmHg 250
